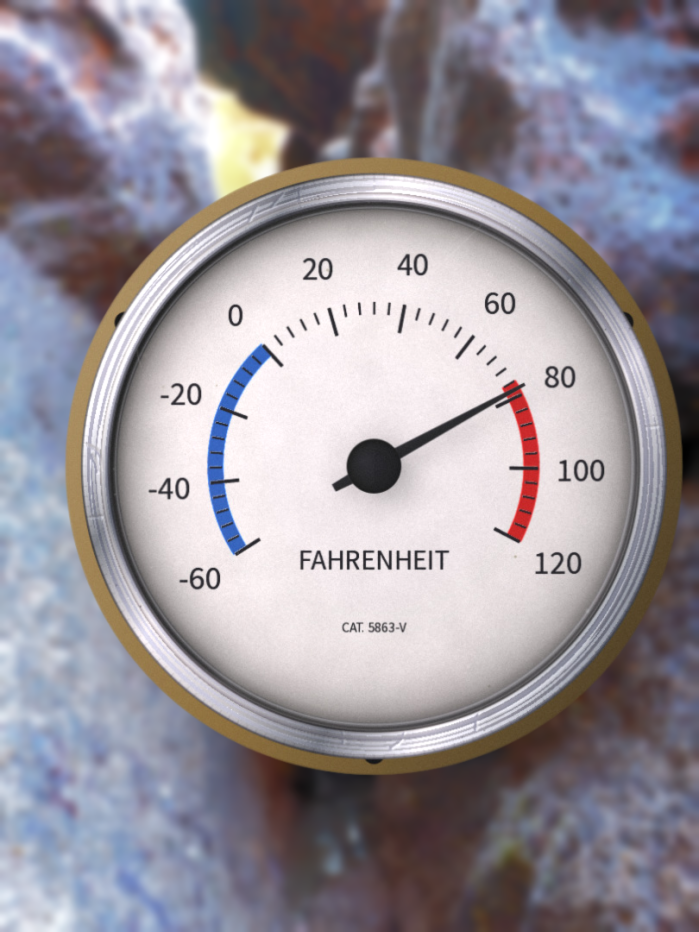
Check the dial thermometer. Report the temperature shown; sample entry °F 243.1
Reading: °F 78
